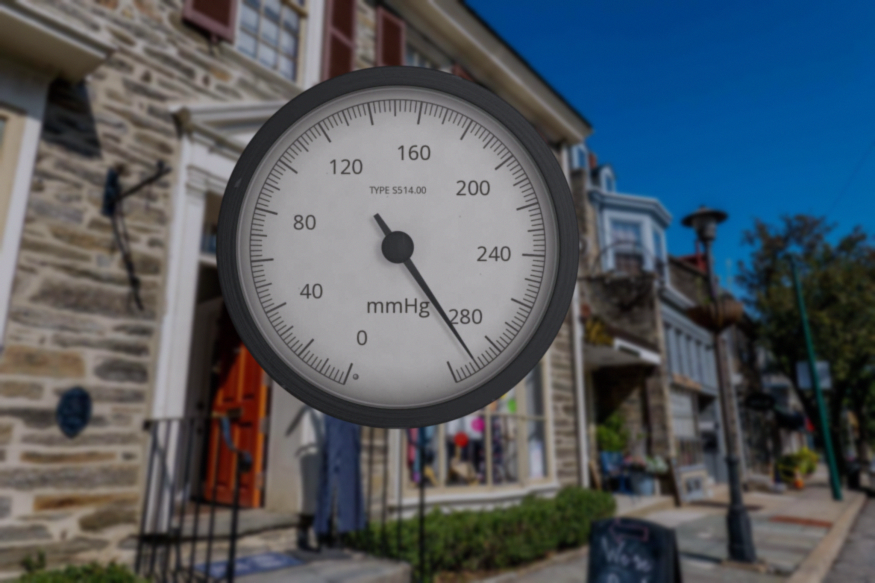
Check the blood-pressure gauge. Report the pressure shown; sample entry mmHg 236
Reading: mmHg 290
